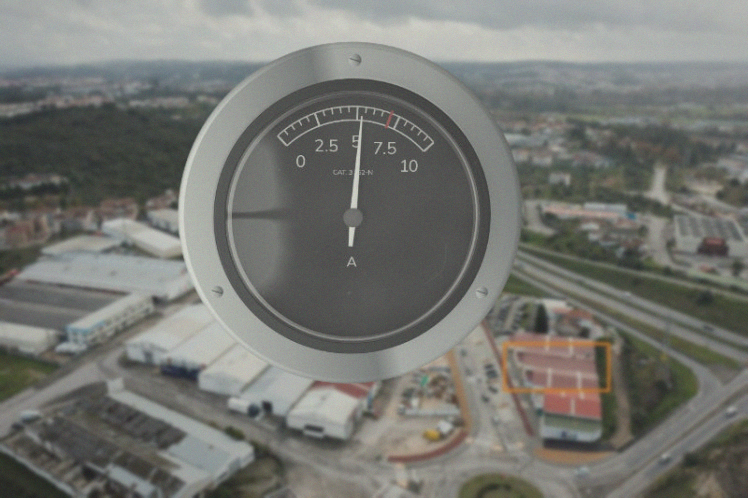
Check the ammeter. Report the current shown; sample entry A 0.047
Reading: A 5.25
